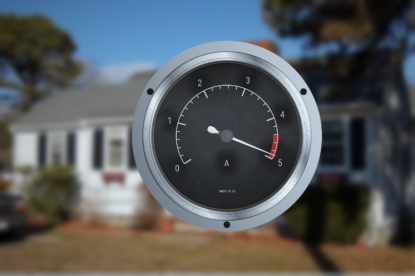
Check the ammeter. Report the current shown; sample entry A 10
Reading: A 4.9
